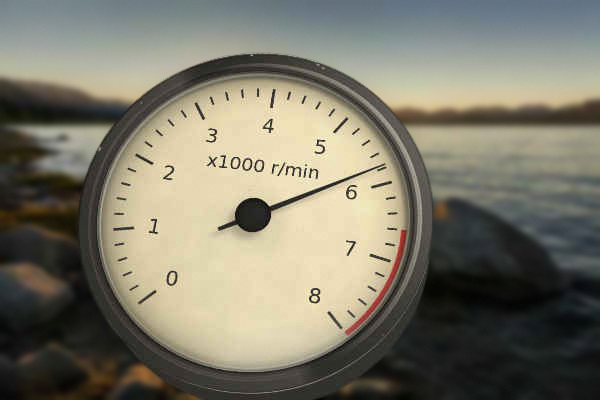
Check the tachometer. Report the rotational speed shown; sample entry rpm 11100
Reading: rpm 5800
